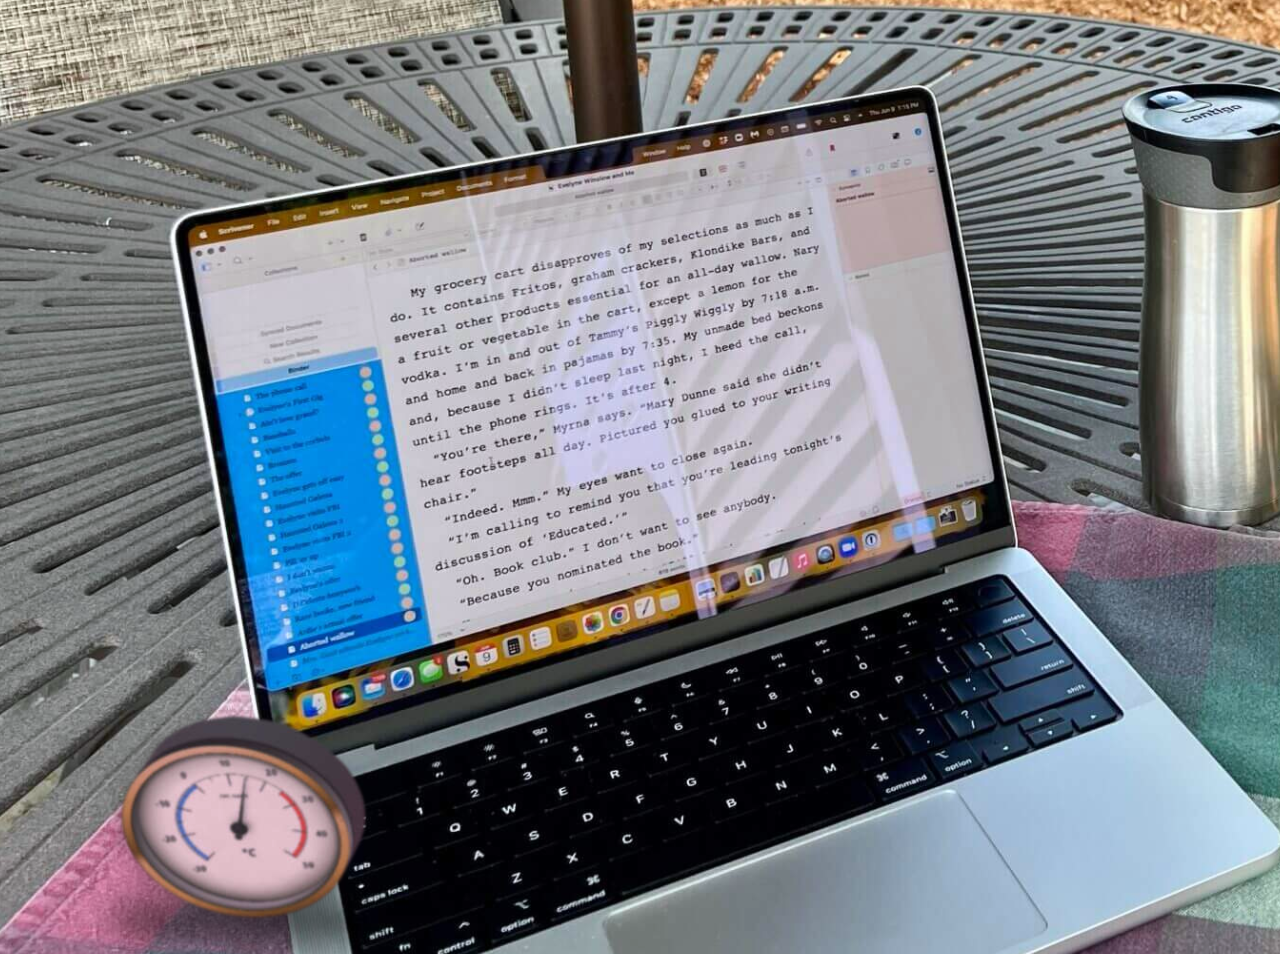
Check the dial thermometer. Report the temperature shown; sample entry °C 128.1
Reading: °C 15
